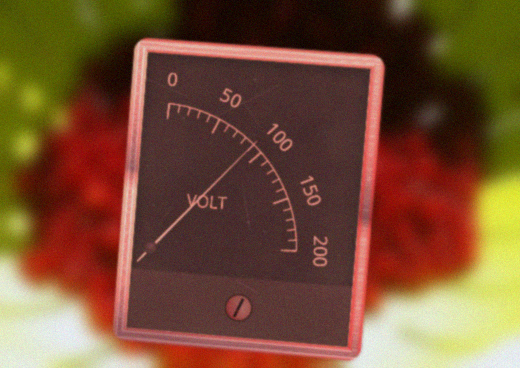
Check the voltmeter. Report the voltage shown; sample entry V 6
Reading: V 90
